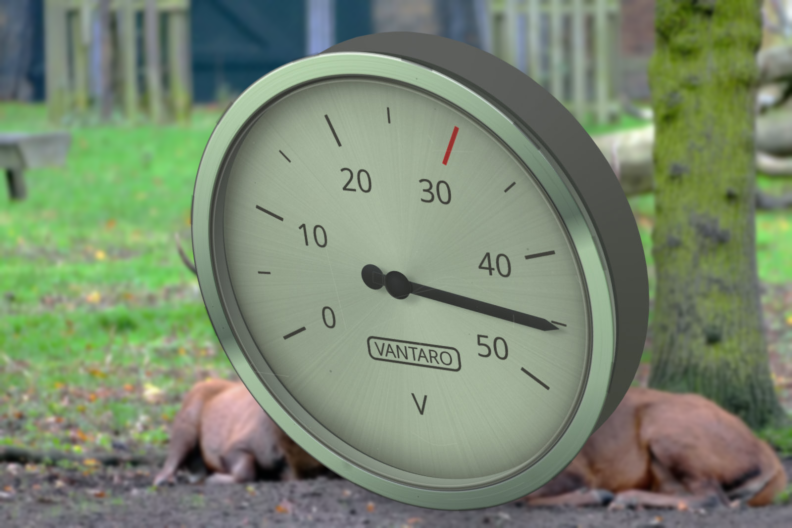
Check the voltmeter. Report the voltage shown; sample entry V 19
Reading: V 45
